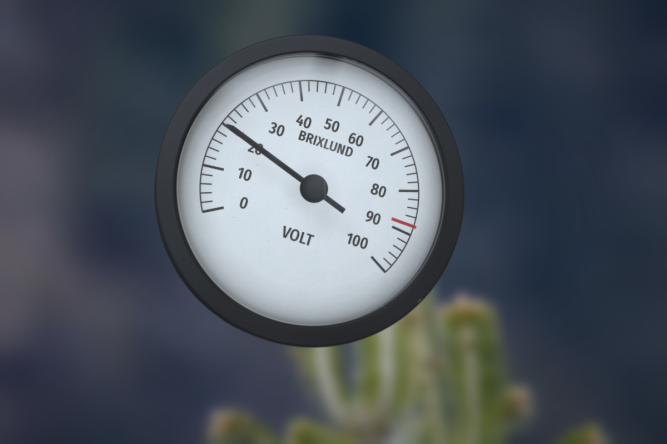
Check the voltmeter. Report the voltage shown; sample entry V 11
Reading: V 20
